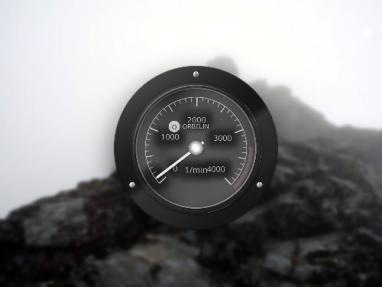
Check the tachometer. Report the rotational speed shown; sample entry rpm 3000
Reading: rpm 100
